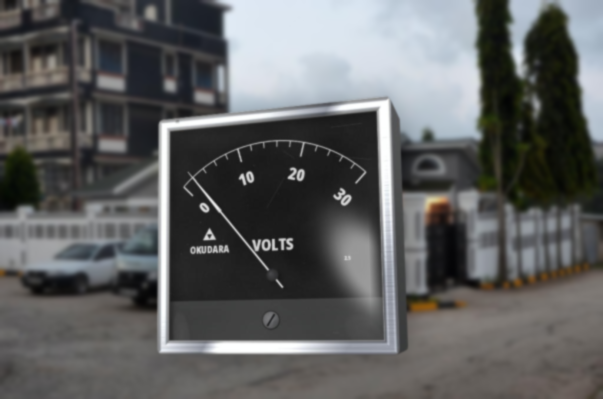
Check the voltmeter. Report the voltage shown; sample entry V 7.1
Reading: V 2
